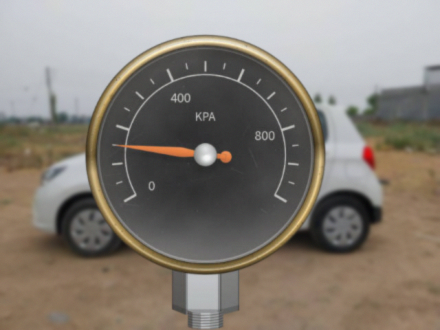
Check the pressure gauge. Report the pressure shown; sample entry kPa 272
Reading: kPa 150
